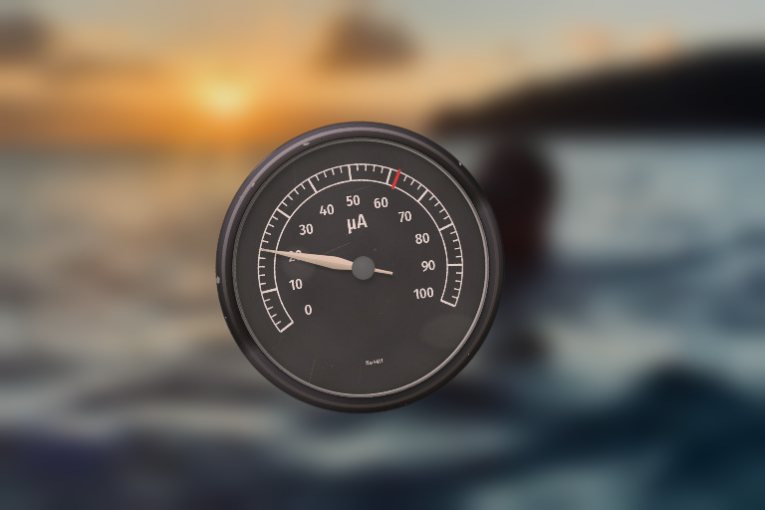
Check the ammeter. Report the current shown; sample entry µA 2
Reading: µA 20
